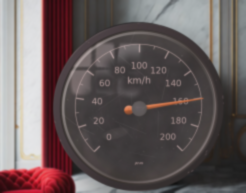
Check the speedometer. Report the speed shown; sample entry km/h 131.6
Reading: km/h 160
